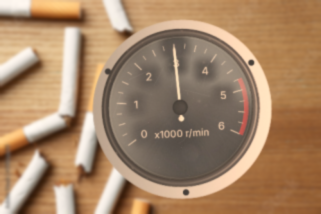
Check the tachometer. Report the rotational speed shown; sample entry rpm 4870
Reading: rpm 3000
